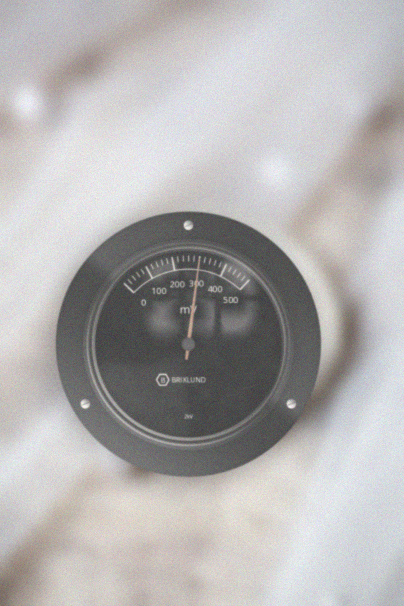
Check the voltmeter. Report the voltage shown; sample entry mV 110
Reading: mV 300
